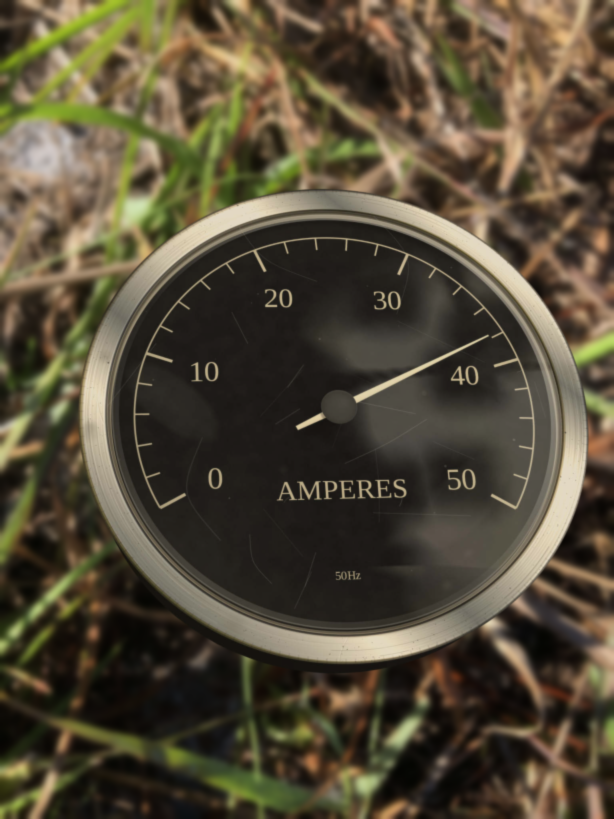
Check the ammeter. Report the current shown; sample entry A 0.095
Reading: A 38
